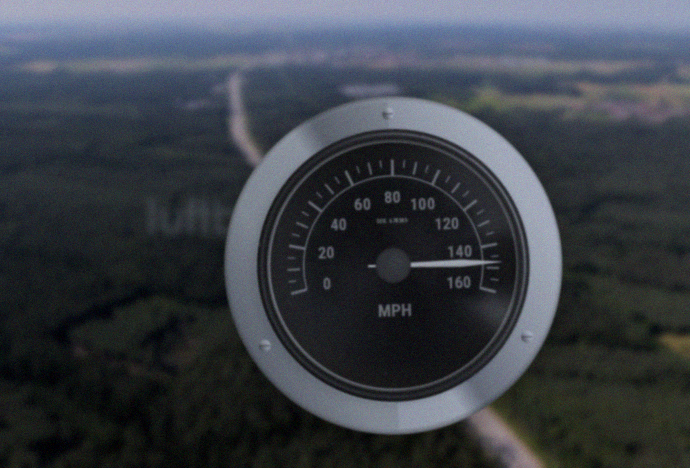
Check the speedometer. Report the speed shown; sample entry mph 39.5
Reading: mph 147.5
